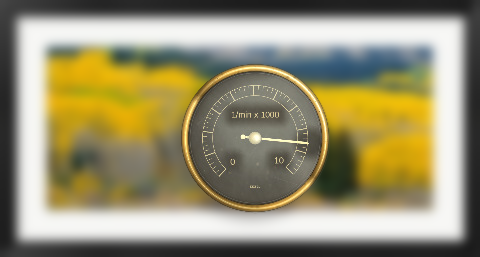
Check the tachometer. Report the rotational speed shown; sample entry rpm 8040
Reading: rpm 8600
